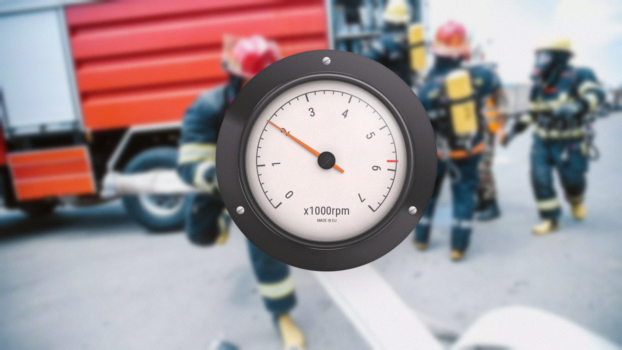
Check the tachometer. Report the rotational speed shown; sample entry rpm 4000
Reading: rpm 2000
